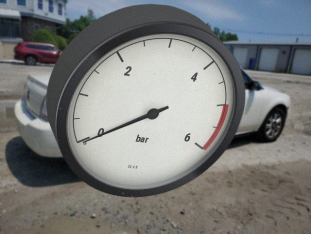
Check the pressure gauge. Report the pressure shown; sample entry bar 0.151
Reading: bar 0
